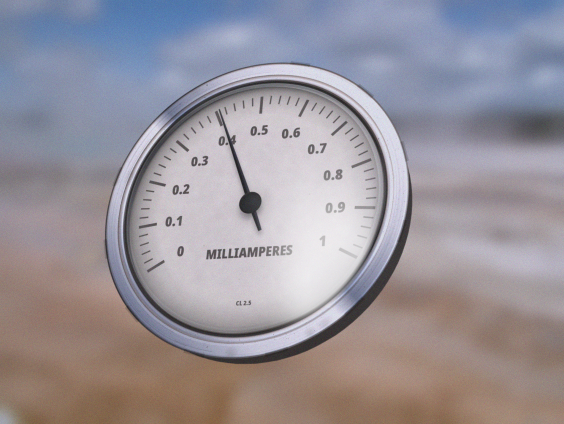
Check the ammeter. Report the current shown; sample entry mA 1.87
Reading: mA 0.41
